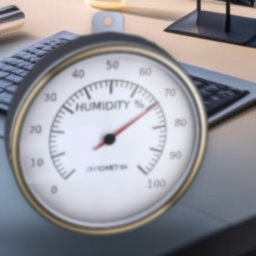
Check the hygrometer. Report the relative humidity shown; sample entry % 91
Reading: % 70
